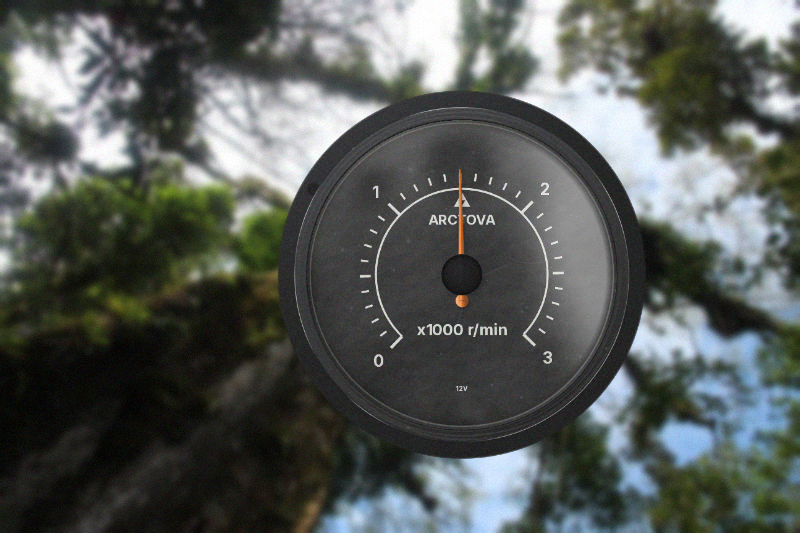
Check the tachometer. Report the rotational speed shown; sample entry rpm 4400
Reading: rpm 1500
